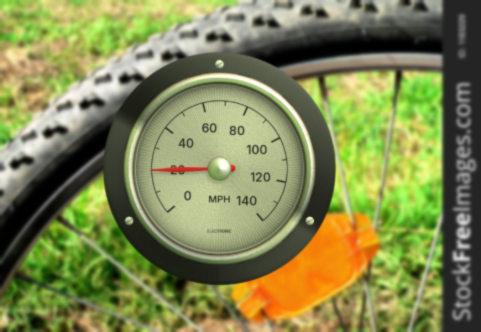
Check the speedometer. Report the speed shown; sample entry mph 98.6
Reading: mph 20
